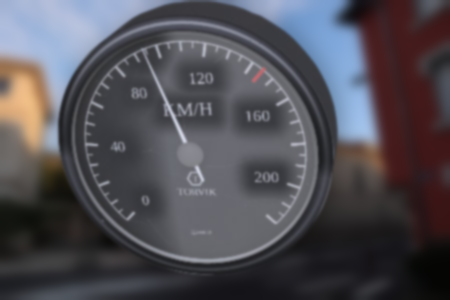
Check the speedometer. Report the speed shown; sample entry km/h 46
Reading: km/h 95
